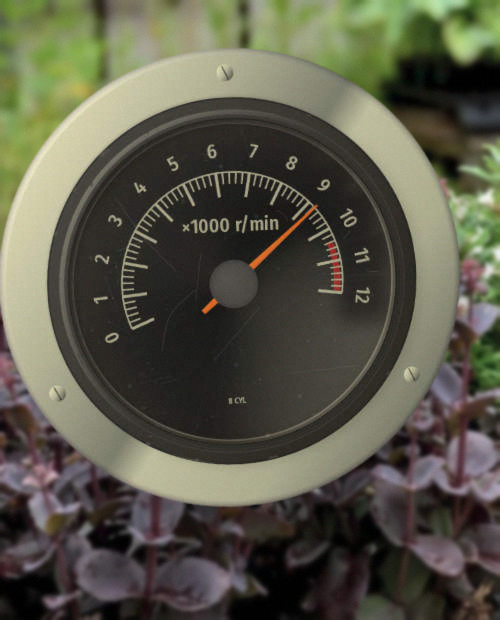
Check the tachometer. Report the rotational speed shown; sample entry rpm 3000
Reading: rpm 9200
